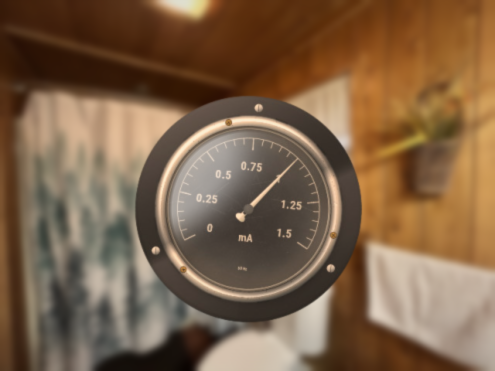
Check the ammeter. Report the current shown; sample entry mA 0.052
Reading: mA 1
